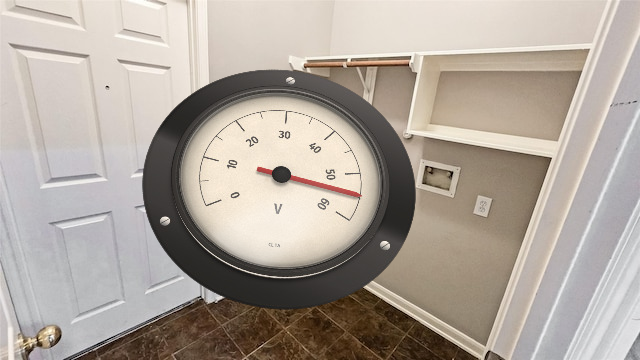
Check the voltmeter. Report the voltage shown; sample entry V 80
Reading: V 55
